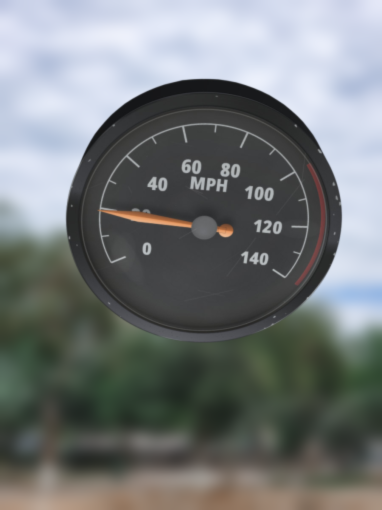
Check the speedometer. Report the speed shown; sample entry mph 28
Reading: mph 20
